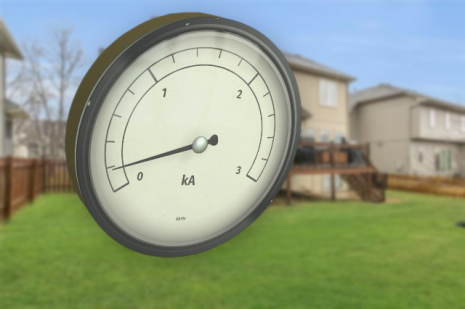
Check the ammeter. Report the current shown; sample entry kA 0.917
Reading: kA 0.2
